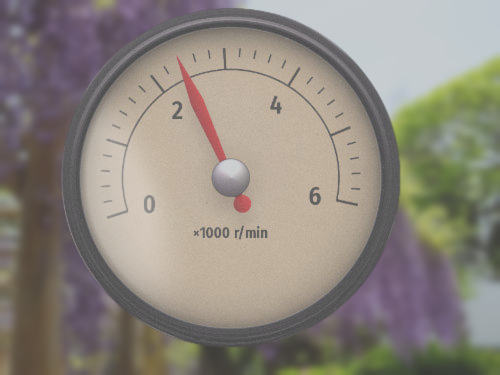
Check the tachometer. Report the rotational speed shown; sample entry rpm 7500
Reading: rpm 2400
